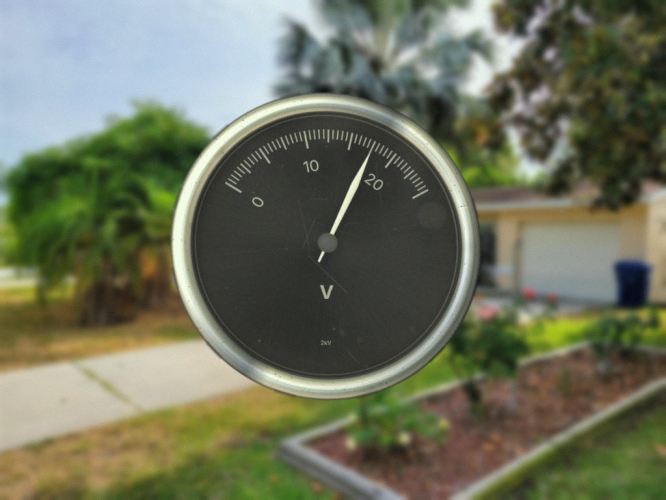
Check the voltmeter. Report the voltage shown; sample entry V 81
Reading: V 17.5
